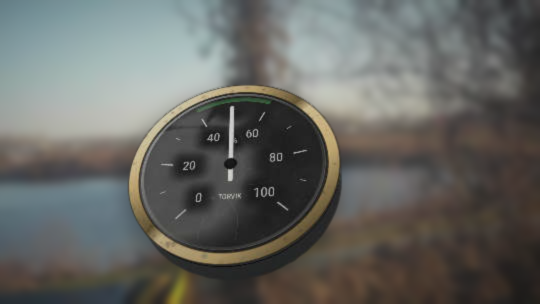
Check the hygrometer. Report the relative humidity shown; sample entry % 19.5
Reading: % 50
